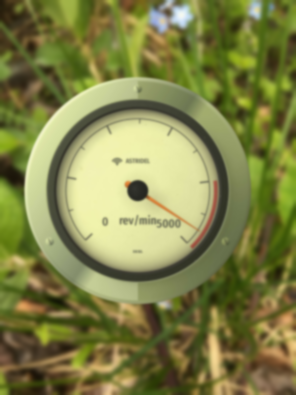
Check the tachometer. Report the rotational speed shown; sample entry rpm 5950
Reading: rpm 4750
